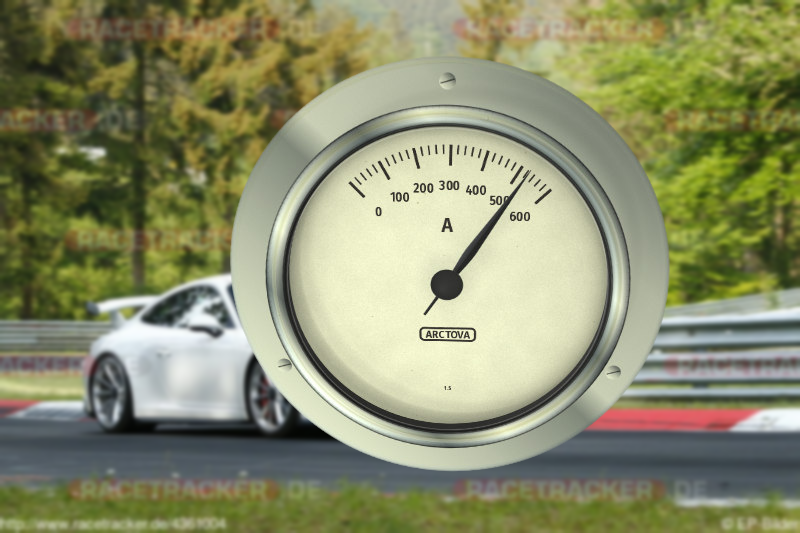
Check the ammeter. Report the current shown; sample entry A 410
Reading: A 520
